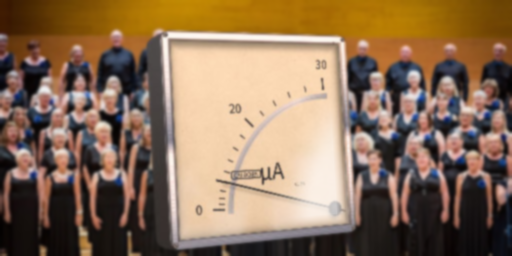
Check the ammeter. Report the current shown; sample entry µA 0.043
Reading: µA 10
